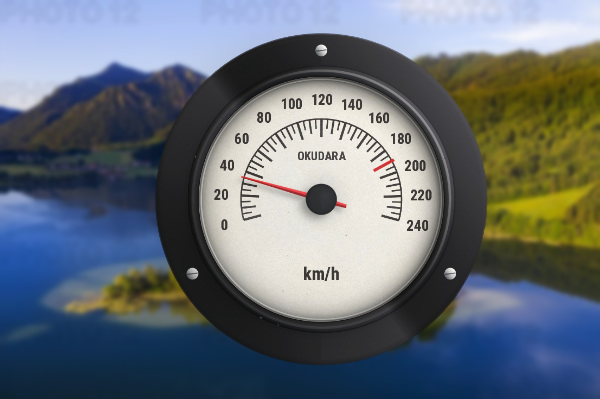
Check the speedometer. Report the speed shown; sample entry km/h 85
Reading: km/h 35
